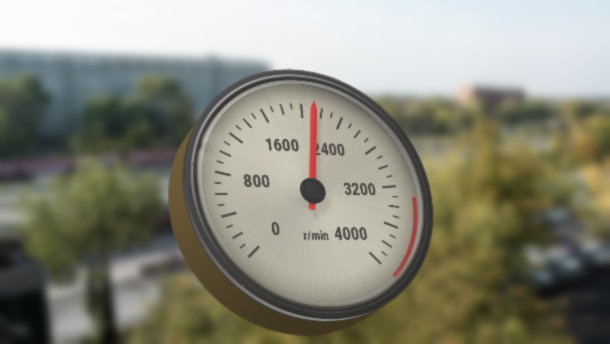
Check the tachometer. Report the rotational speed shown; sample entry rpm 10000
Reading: rpm 2100
